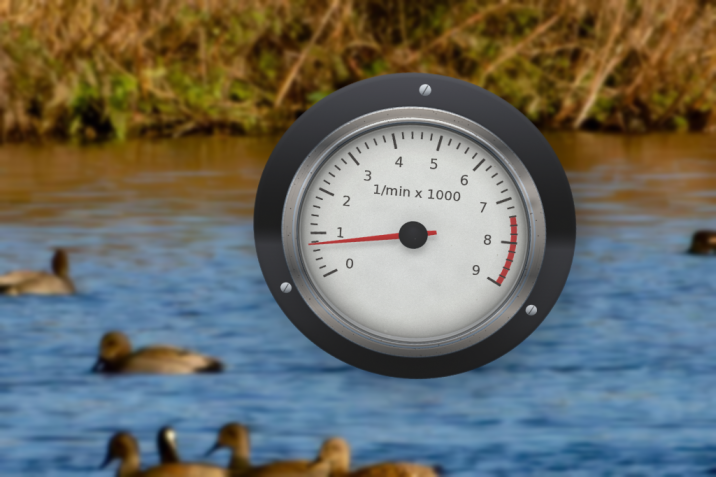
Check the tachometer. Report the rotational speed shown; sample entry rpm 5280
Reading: rpm 800
